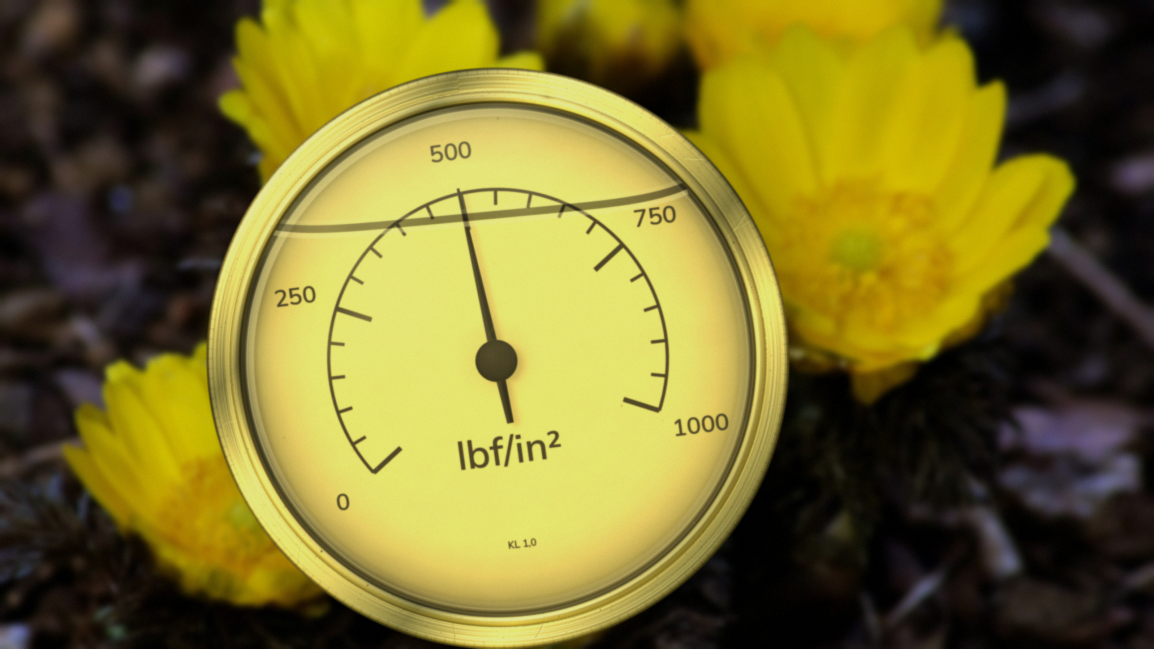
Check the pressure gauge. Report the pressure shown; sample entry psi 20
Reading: psi 500
